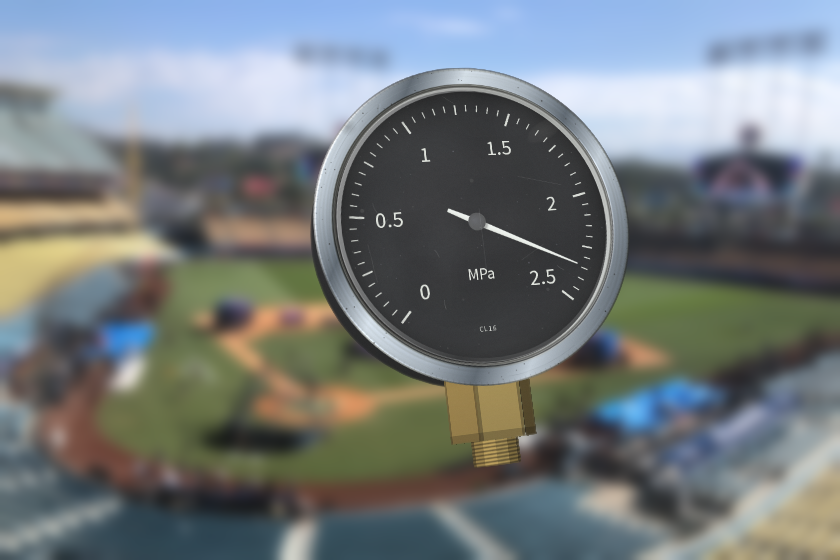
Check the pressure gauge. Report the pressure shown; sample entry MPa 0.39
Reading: MPa 2.35
